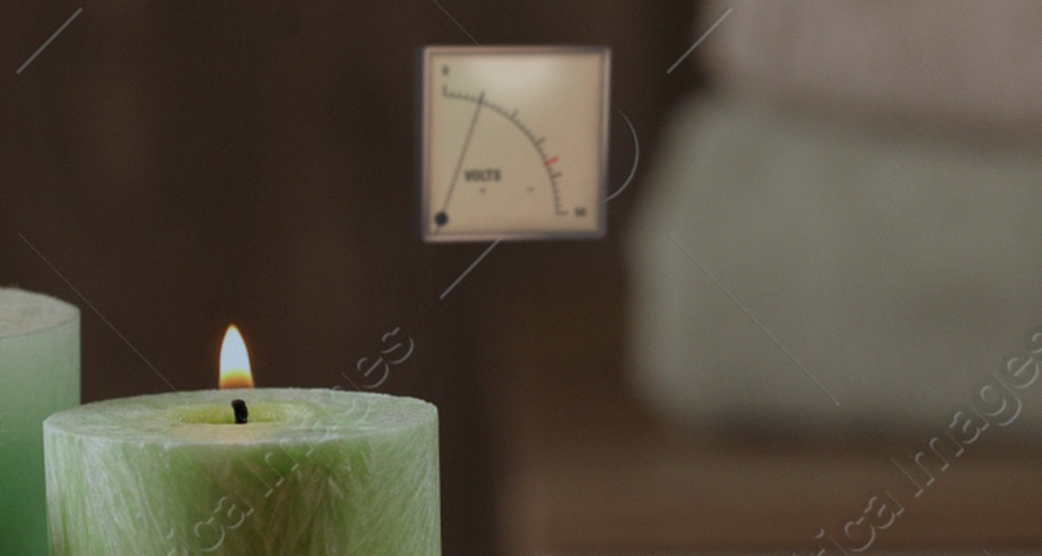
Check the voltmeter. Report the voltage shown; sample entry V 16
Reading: V 10
